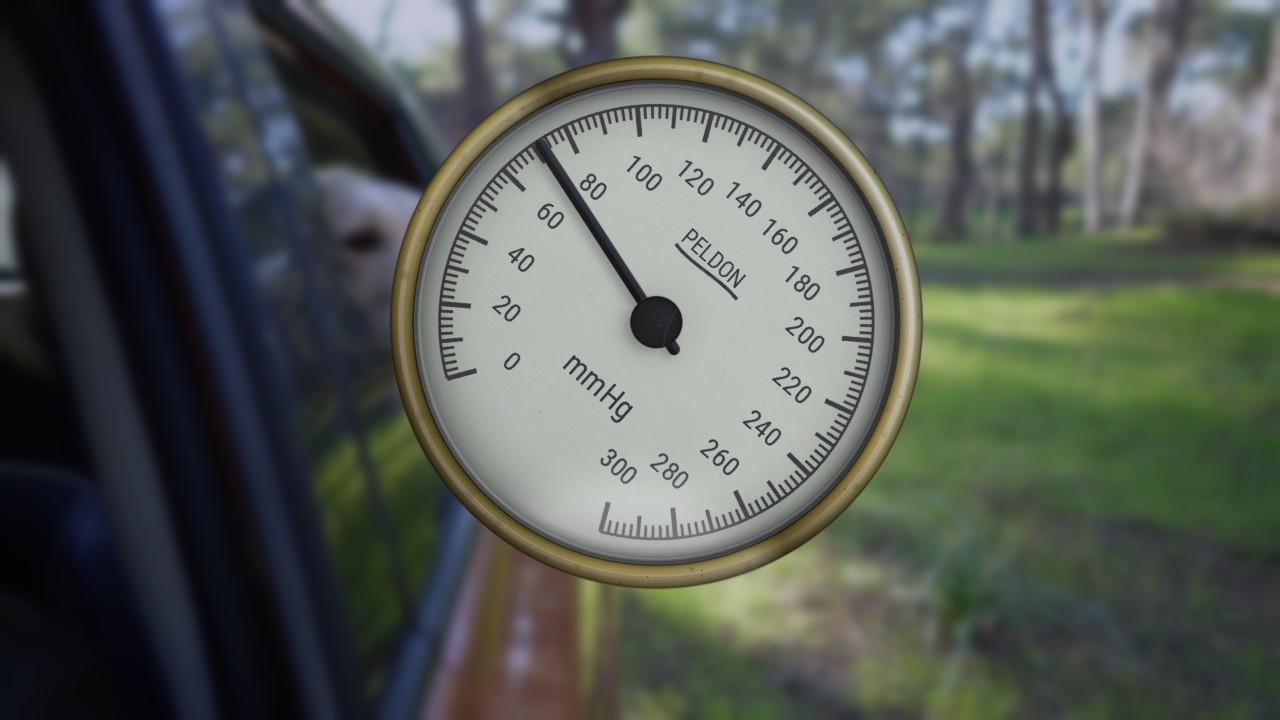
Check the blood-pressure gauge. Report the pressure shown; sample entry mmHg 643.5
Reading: mmHg 72
